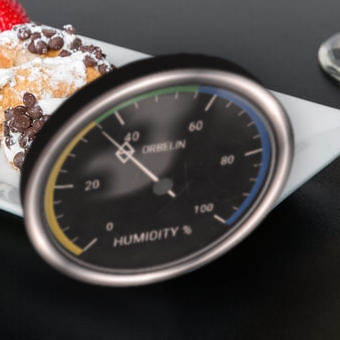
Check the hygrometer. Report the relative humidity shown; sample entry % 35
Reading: % 36
